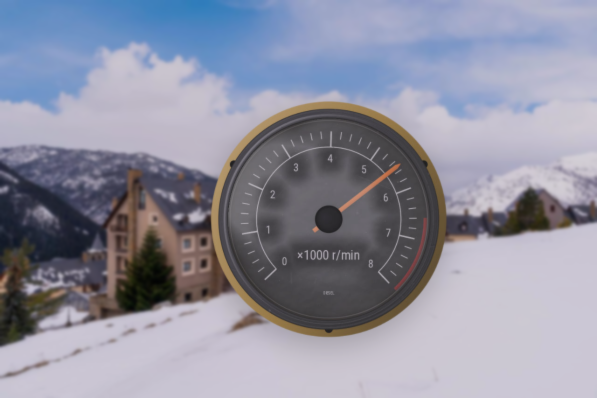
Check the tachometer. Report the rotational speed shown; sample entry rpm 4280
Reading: rpm 5500
